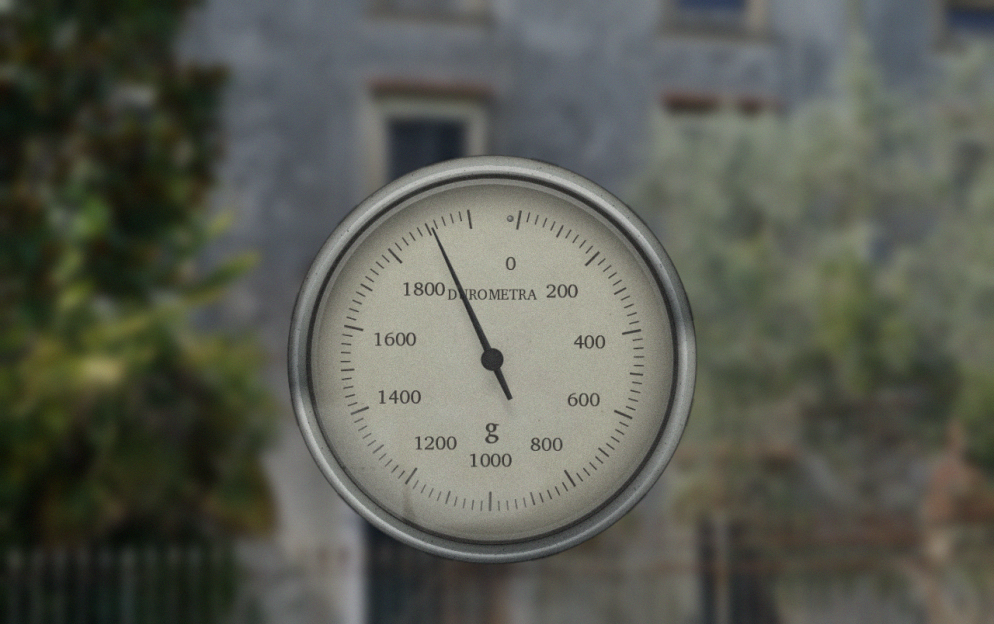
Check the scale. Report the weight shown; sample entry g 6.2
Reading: g 1910
